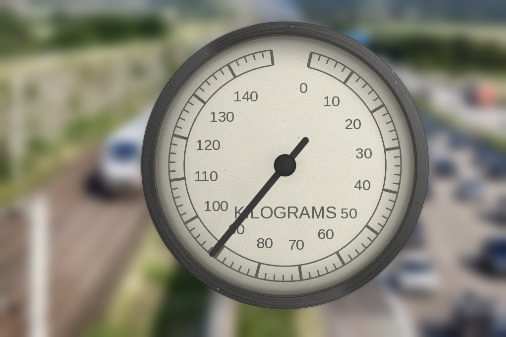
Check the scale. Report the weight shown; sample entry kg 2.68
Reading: kg 91
